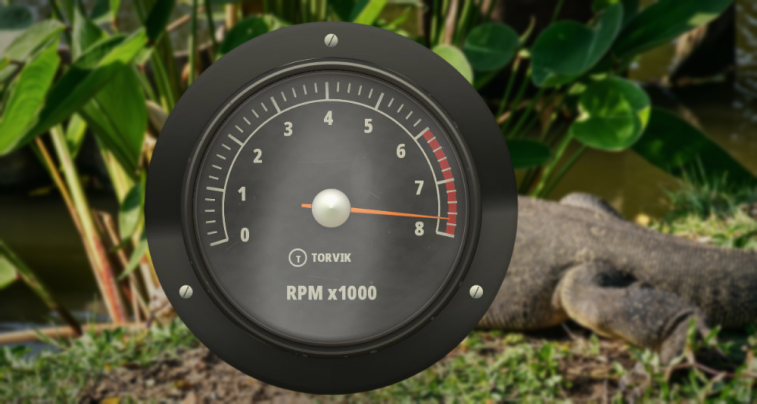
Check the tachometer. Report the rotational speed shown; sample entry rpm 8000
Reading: rpm 7700
